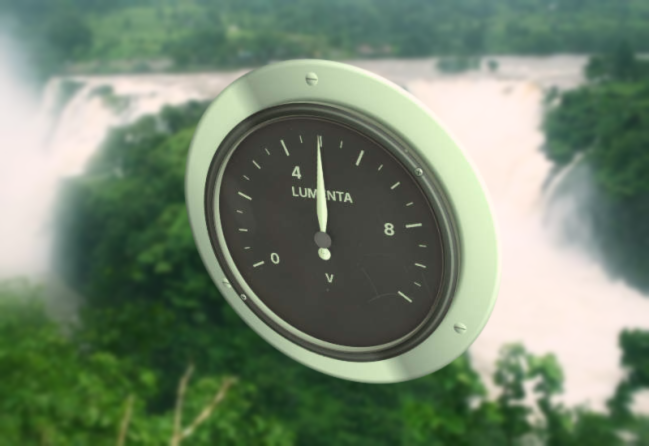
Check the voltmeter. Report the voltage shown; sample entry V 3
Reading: V 5
